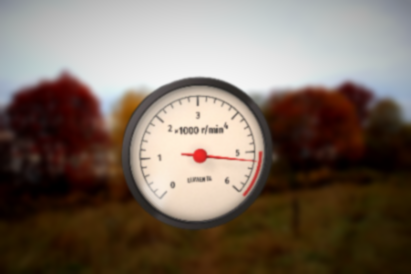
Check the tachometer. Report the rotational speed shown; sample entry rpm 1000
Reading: rpm 5200
